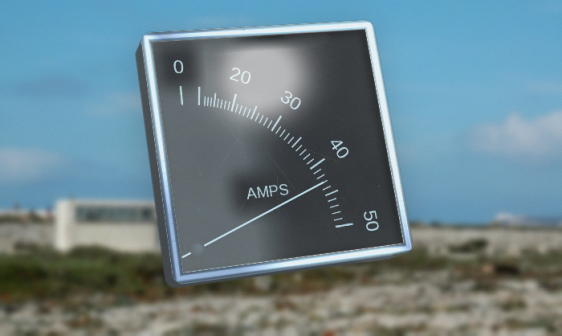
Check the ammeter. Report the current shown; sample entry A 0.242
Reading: A 43
